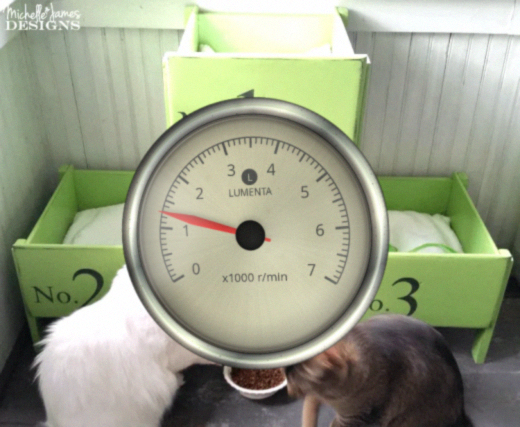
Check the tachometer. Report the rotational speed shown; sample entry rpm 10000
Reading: rpm 1300
